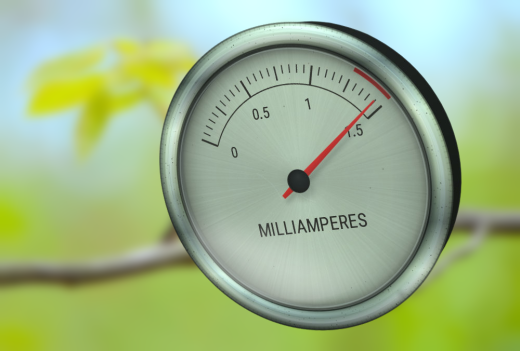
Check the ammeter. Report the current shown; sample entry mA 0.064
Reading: mA 1.45
